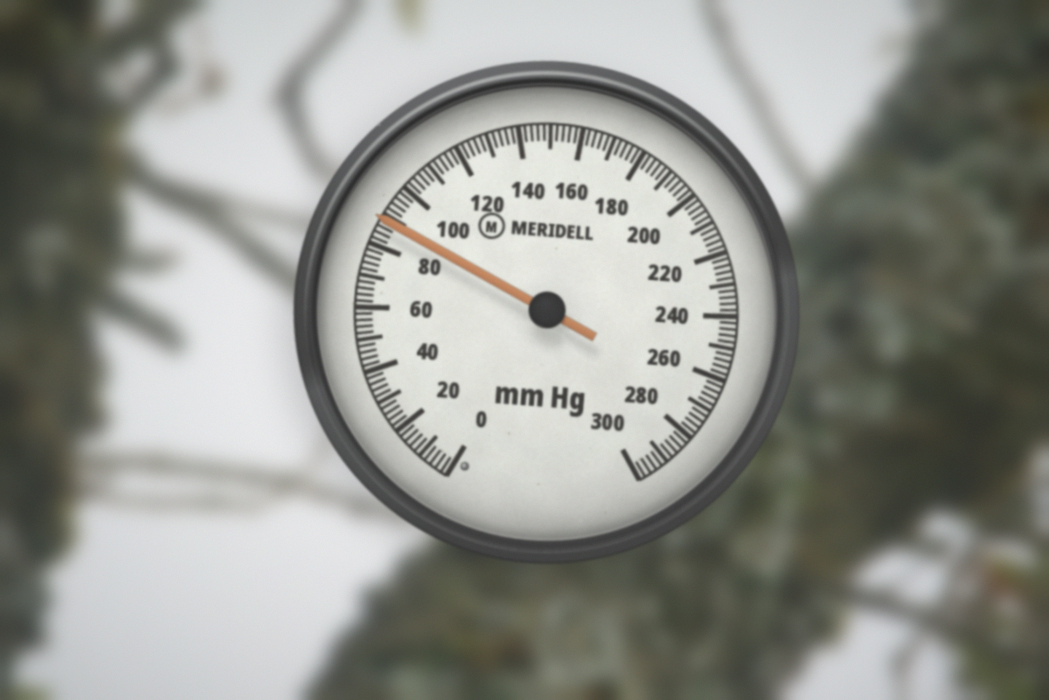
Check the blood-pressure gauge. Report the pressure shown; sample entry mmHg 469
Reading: mmHg 88
